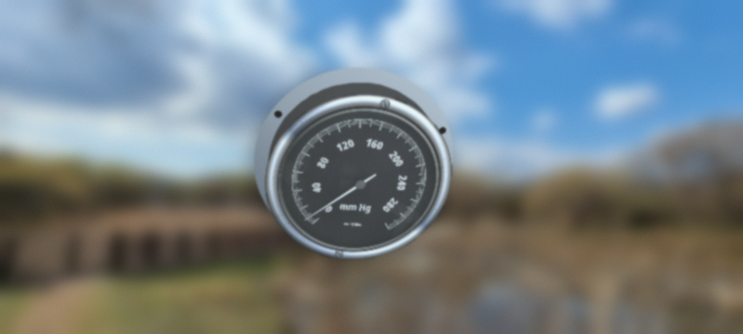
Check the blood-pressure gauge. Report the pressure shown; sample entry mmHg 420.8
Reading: mmHg 10
